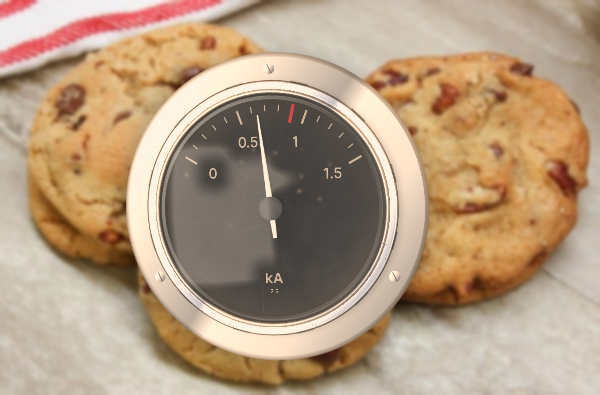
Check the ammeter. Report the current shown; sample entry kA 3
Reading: kA 0.65
